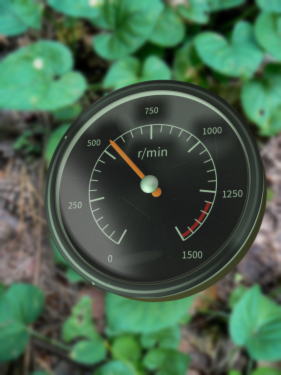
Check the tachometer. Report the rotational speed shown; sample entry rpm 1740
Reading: rpm 550
